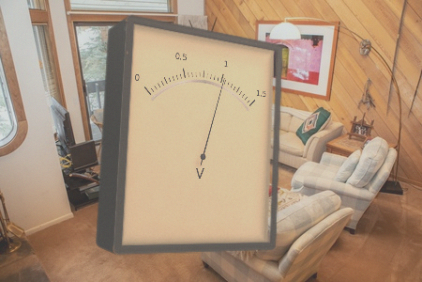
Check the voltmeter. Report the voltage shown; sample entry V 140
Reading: V 1
